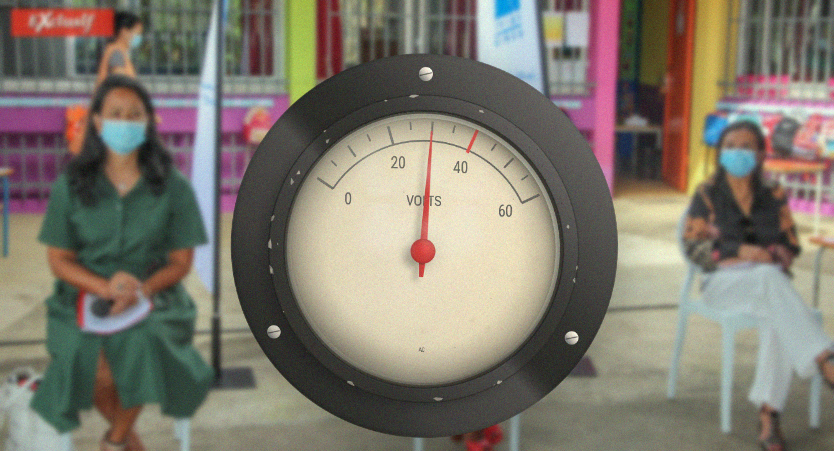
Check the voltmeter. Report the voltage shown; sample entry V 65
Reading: V 30
